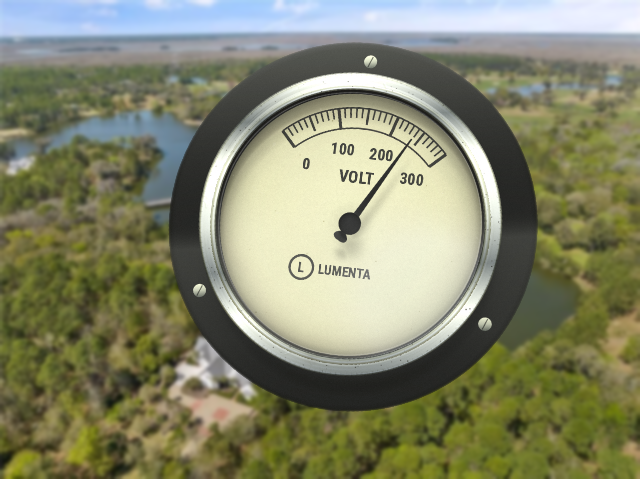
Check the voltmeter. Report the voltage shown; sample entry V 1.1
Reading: V 240
